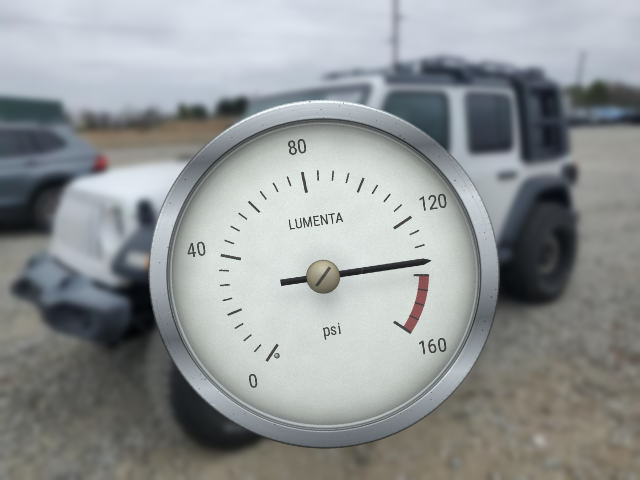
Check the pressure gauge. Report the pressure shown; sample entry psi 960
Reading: psi 135
